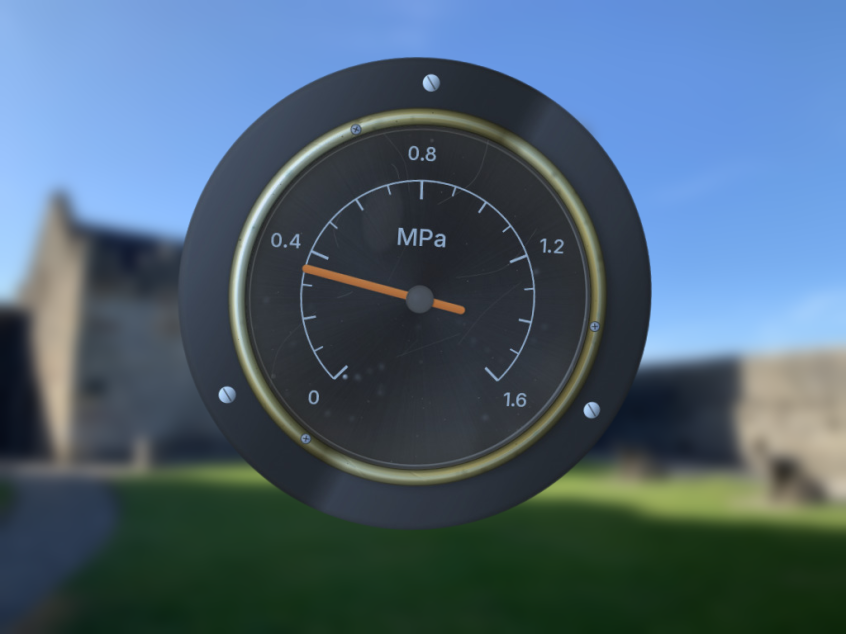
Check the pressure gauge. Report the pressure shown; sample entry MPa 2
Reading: MPa 0.35
